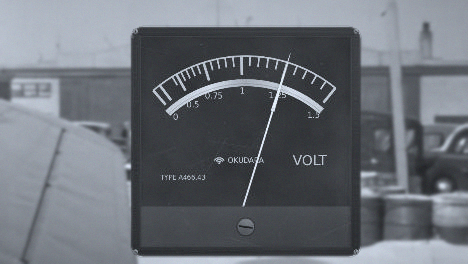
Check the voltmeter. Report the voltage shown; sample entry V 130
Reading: V 1.25
